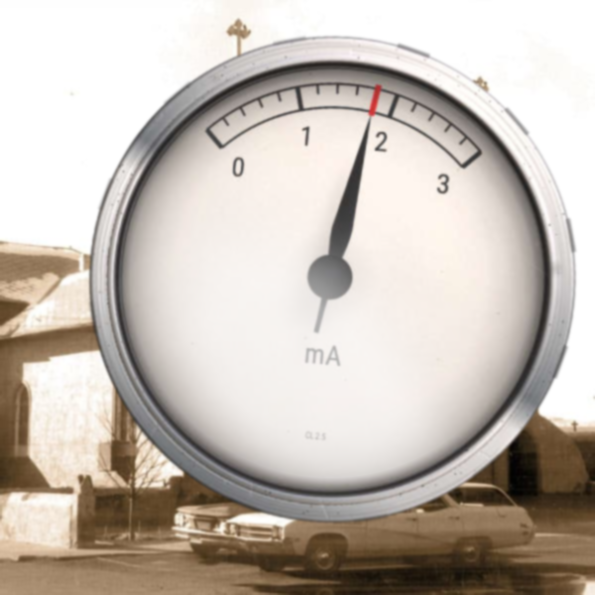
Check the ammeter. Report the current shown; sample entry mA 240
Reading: mA 1.8
